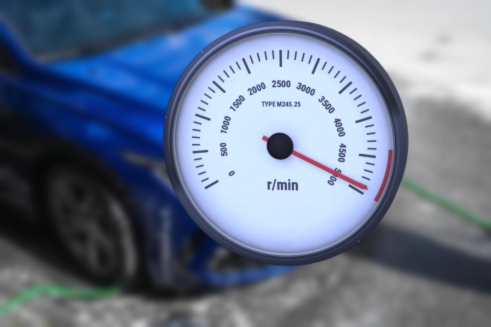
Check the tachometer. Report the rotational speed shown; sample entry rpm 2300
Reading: rpm 4900
